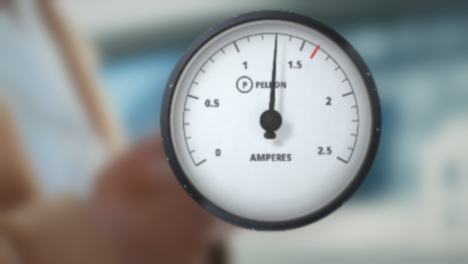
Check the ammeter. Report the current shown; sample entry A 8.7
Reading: A 1.3
